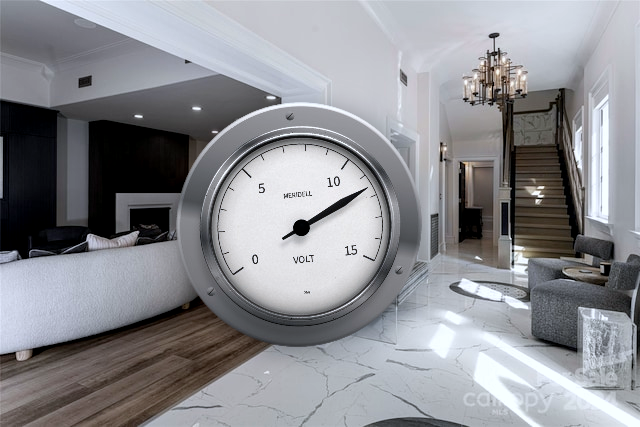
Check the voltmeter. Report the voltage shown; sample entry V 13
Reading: V 11.5
